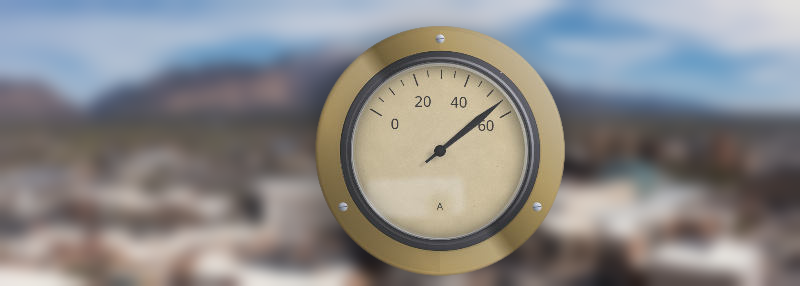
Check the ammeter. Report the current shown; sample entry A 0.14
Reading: A 55
